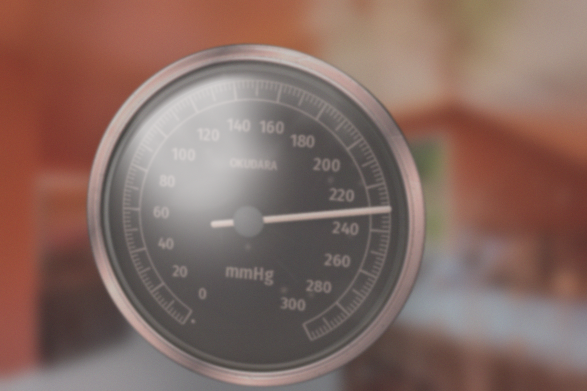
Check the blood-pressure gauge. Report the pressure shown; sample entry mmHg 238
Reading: mmHg 230
